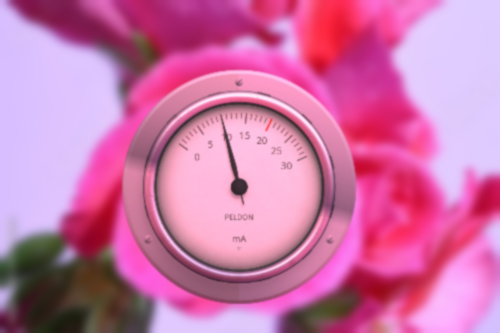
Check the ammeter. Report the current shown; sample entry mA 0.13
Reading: mA 10
